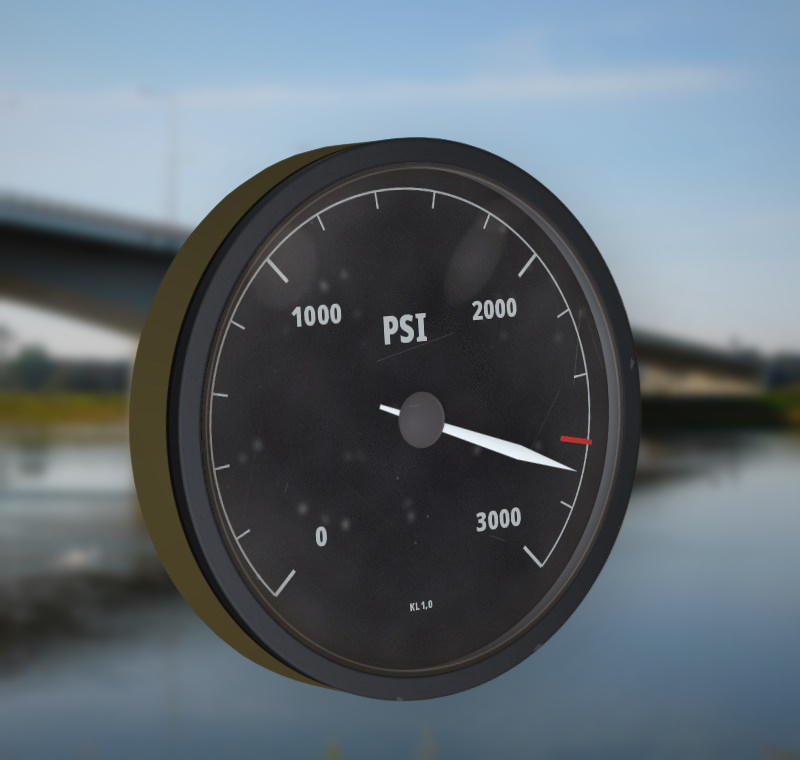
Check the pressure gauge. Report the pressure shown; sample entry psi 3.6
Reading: psi 2700
